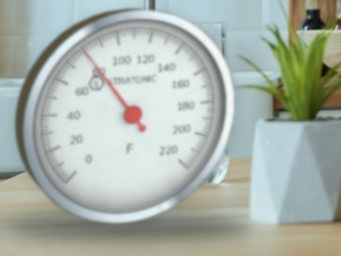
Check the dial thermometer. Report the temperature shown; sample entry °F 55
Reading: °F 80
